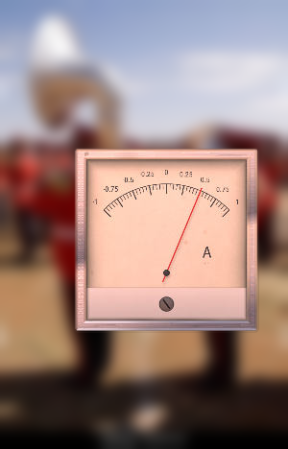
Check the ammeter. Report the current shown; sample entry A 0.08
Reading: A 0.5
